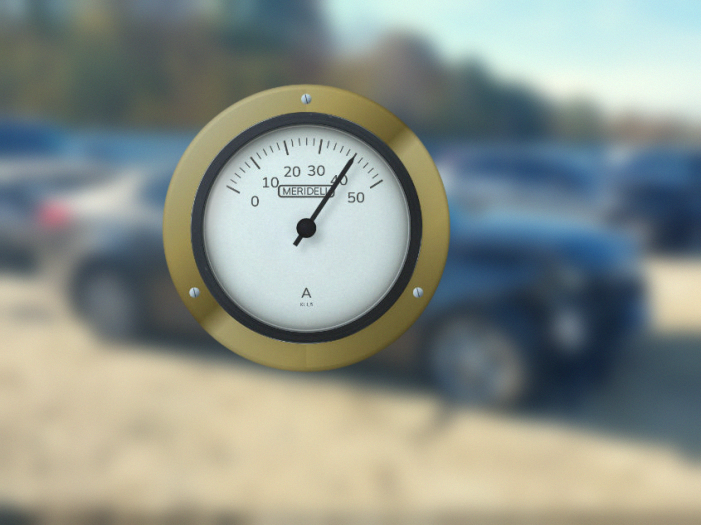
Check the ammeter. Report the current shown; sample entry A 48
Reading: A 40
